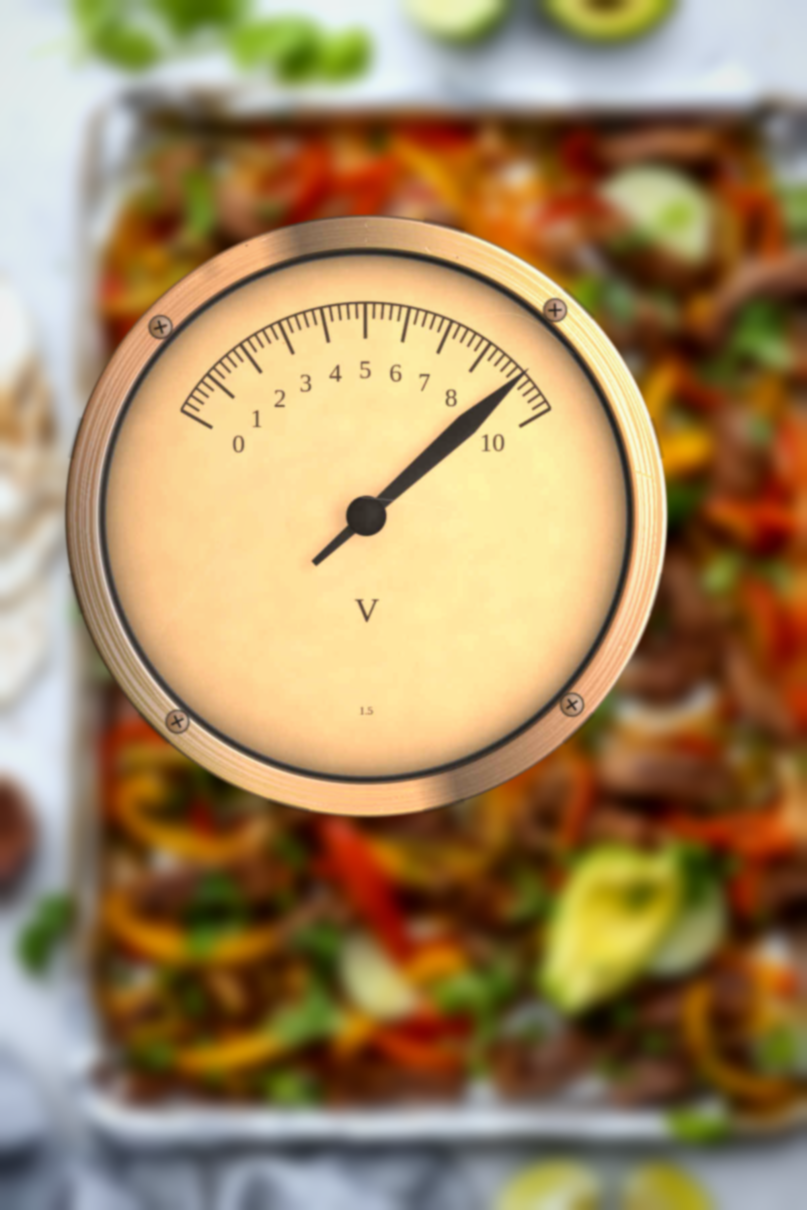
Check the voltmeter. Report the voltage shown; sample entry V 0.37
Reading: V 9
